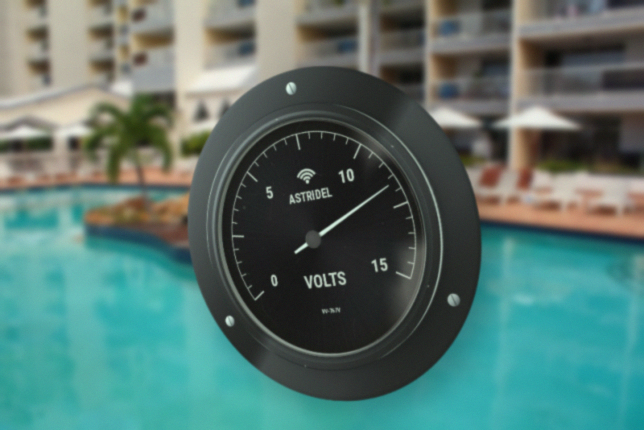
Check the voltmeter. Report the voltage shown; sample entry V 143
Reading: V 11.75
